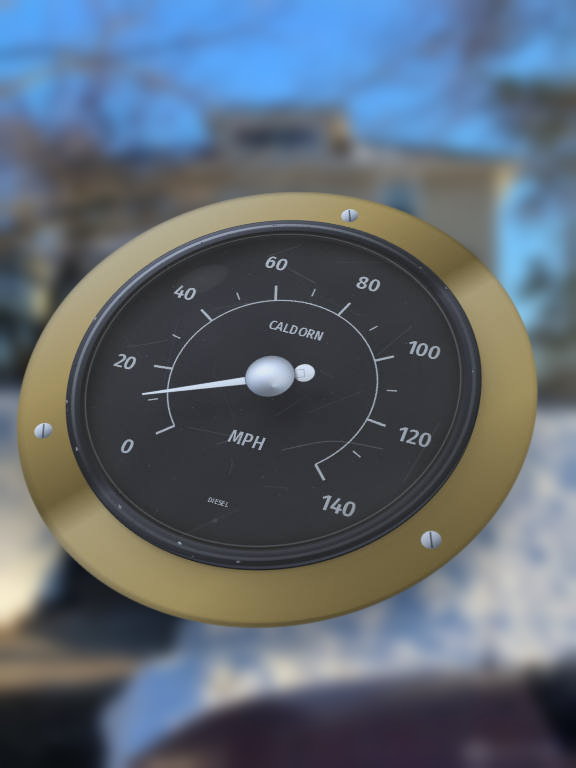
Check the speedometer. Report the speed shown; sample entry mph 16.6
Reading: mph 10
